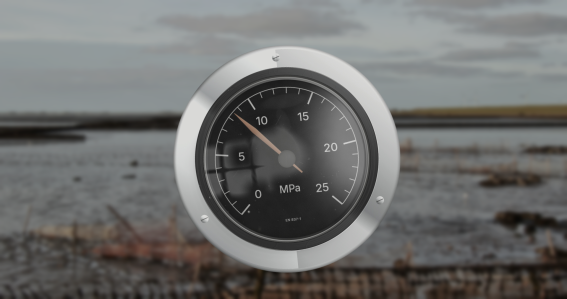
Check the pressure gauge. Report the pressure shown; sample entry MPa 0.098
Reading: MPa 8.5
